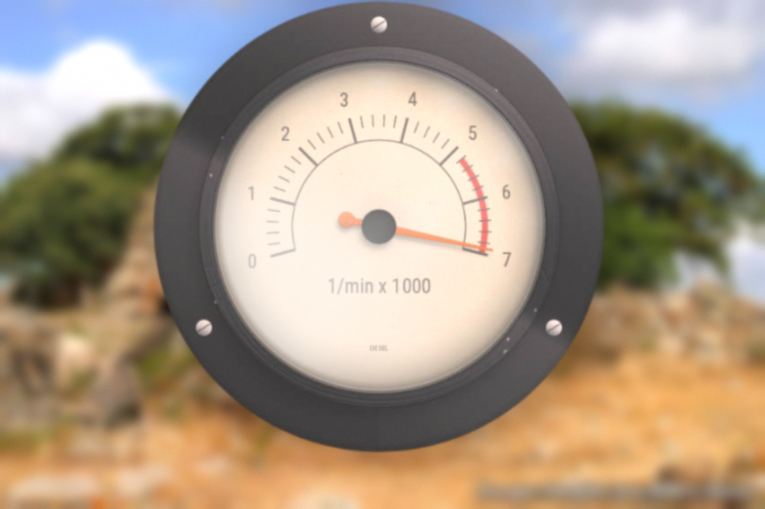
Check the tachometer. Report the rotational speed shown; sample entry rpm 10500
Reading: rpm 6900
